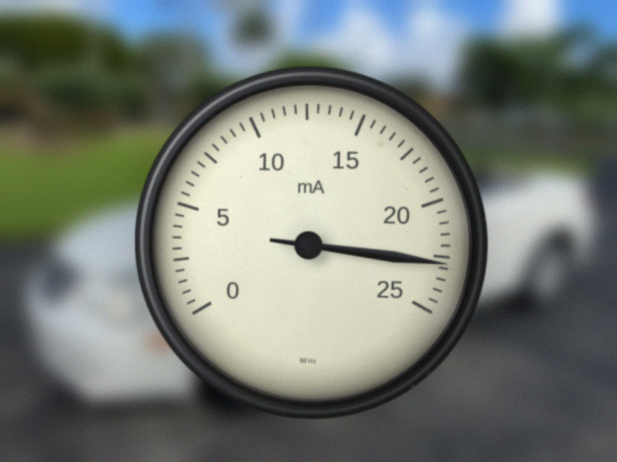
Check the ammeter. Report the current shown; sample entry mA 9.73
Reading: mA 22.75
